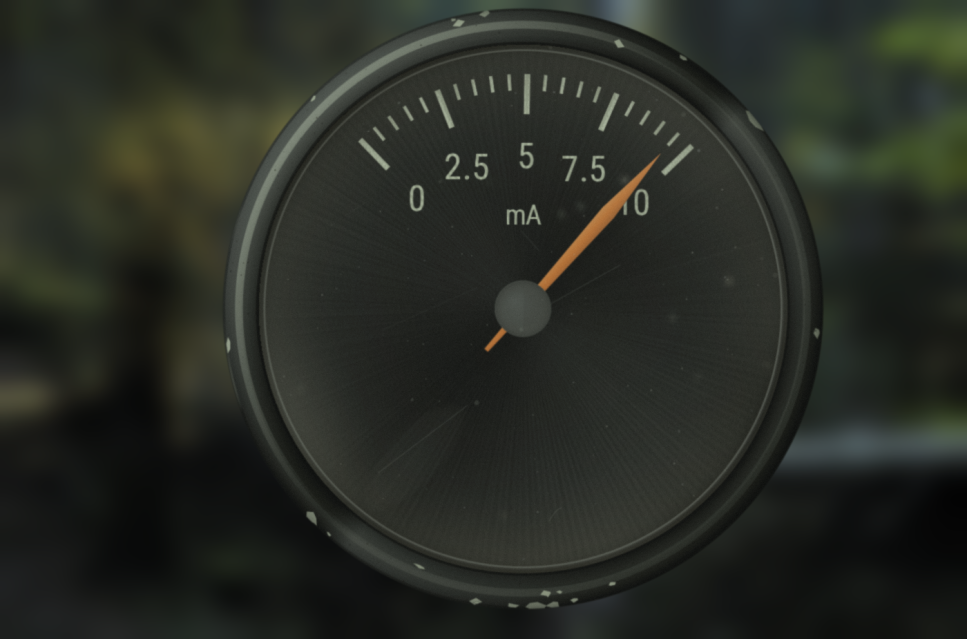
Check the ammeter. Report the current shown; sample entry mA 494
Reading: mA 9.5
